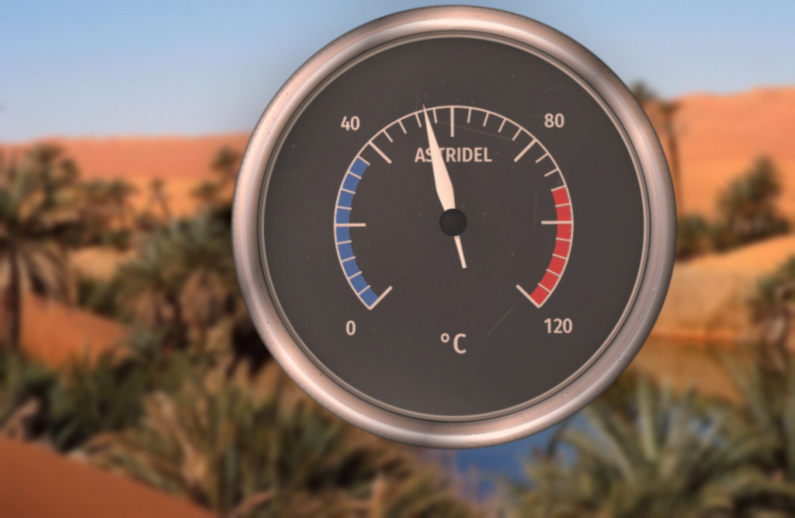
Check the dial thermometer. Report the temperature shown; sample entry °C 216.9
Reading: °C 54
